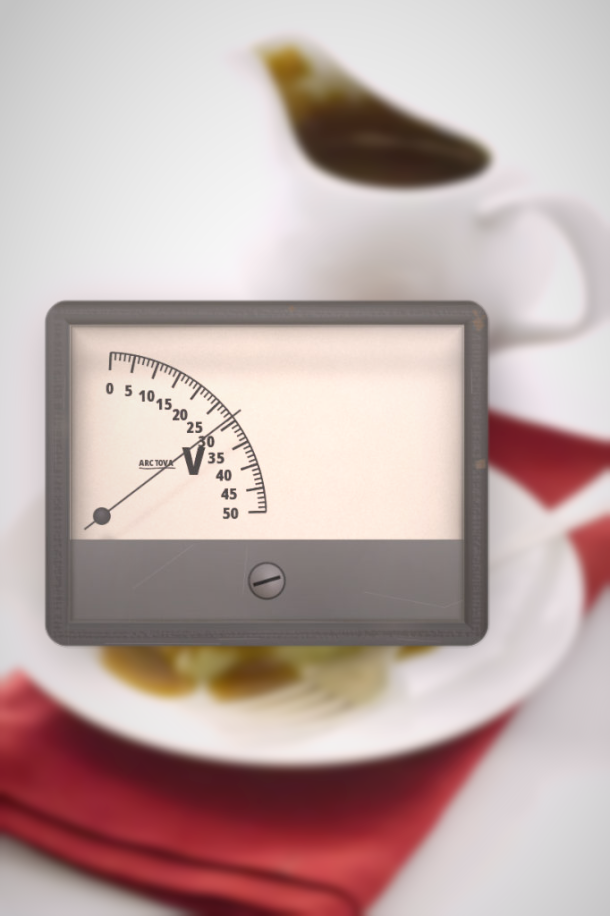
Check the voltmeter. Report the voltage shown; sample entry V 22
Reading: V 29
